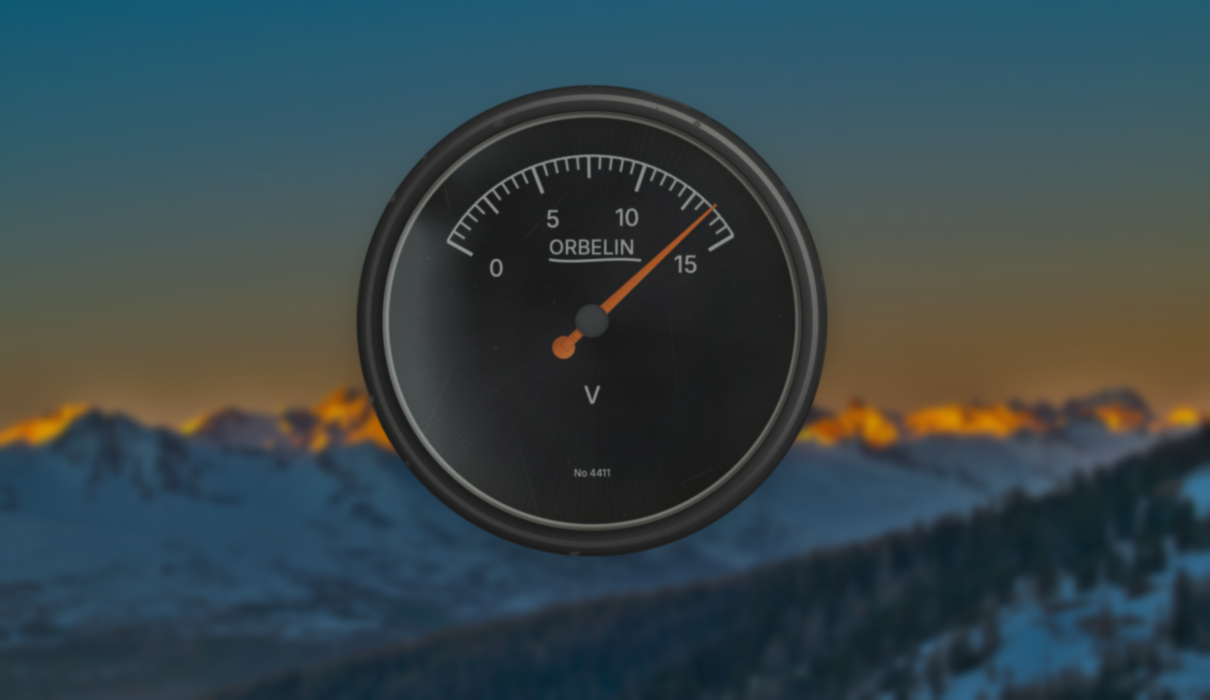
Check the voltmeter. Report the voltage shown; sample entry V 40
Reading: V 13.5
